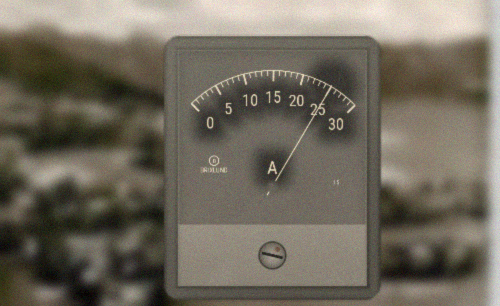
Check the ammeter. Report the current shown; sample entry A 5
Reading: A 25
